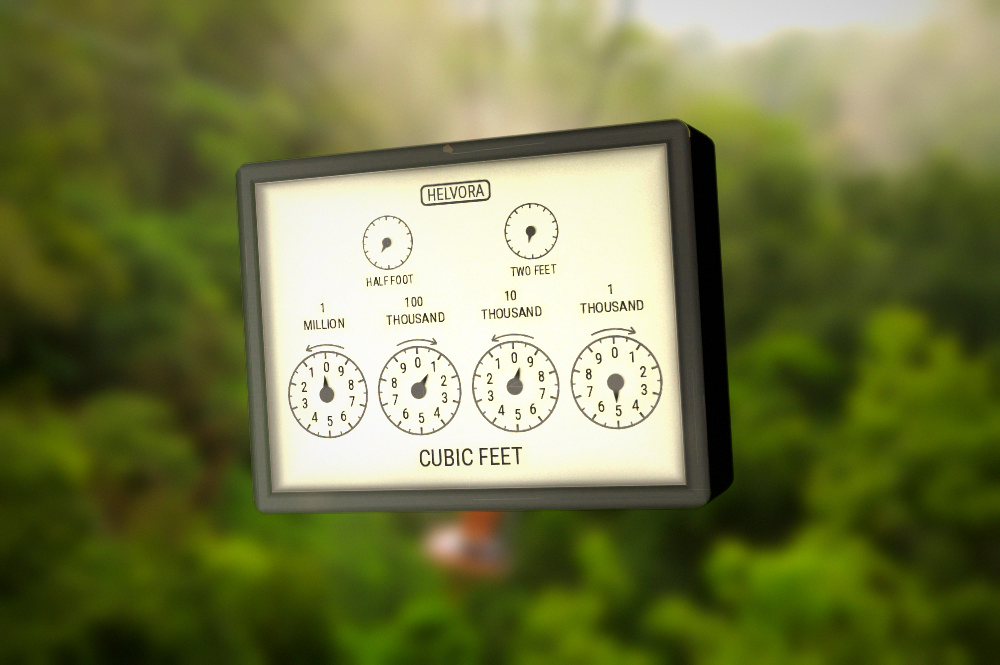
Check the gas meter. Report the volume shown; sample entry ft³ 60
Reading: ft³ 9500
